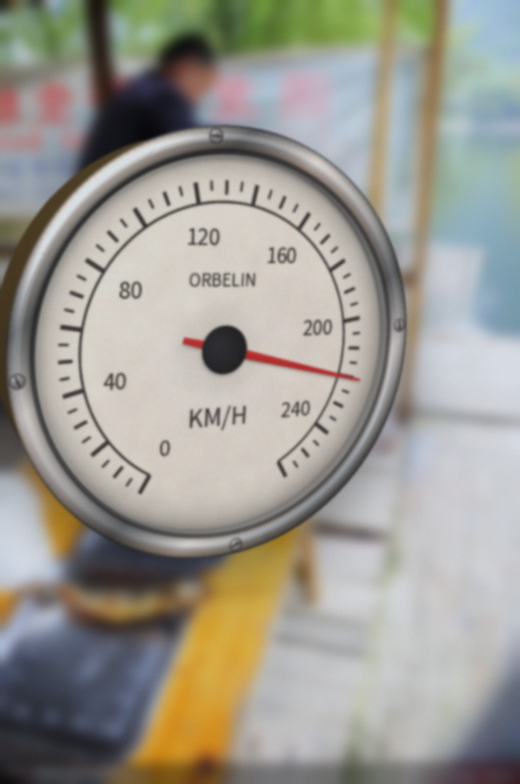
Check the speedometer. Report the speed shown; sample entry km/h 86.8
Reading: km/h 220
